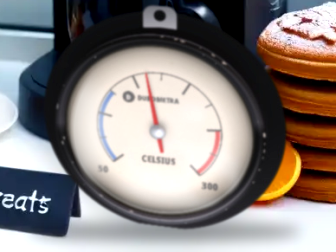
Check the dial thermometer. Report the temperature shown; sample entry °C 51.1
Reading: °C 162.5
